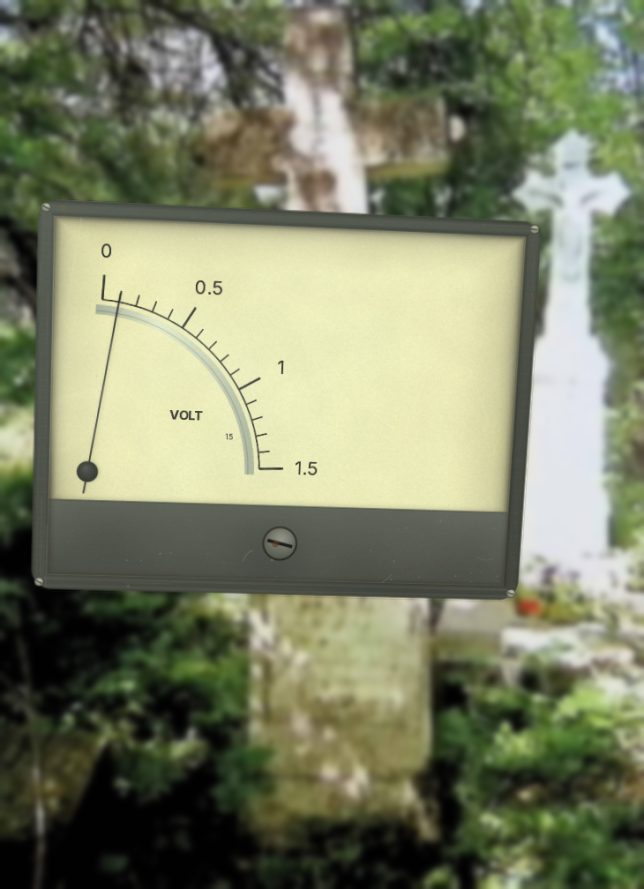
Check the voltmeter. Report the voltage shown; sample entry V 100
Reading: V 0.1
